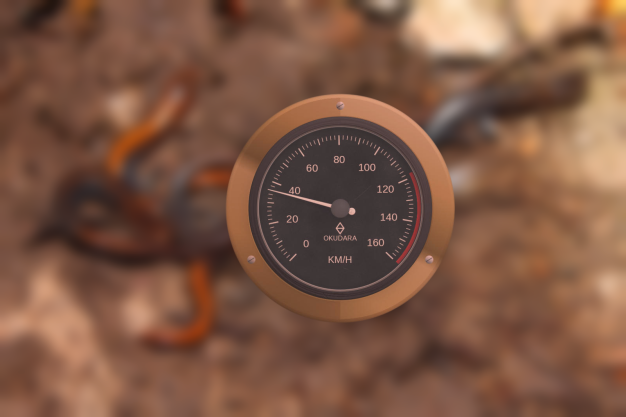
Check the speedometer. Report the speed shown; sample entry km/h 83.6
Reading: km/h 36
